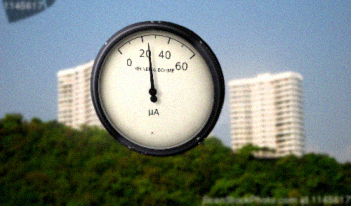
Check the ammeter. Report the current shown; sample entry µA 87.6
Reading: µA 25
